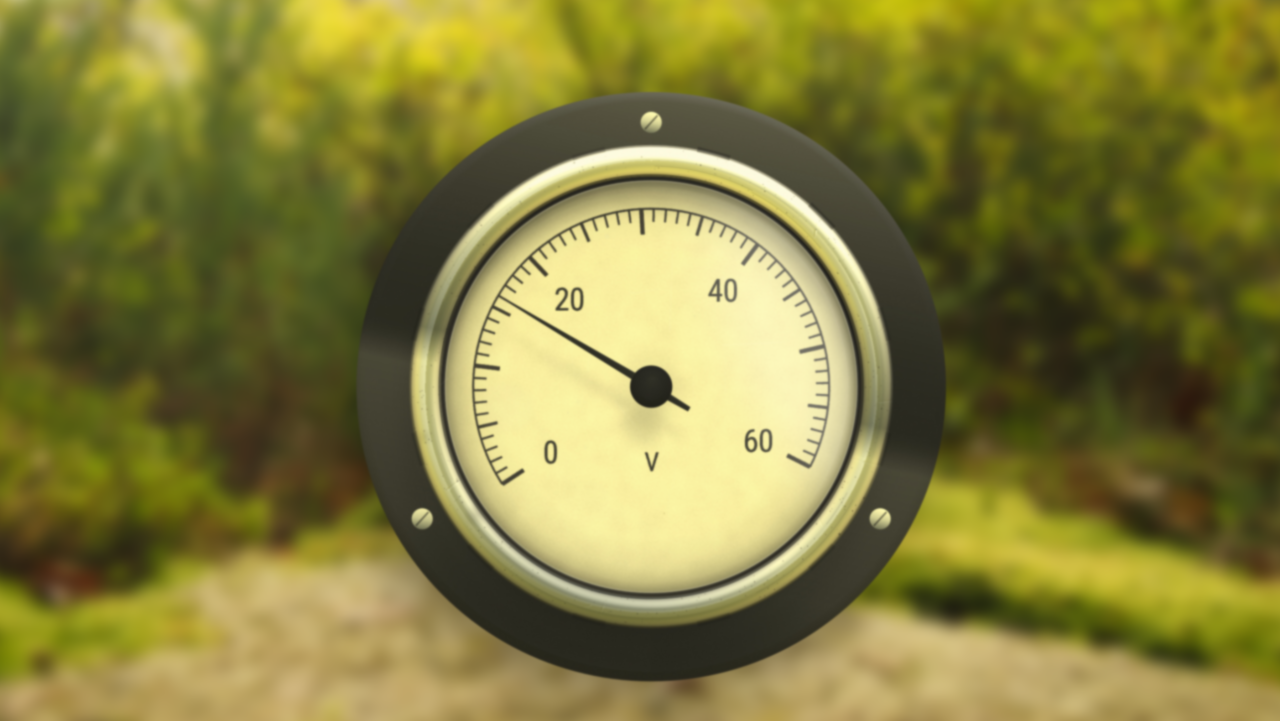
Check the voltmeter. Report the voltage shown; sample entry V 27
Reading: V 16
